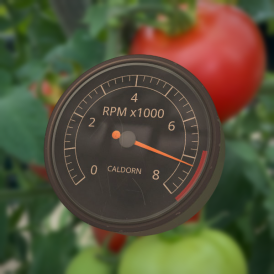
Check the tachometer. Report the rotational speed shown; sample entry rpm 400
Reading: rpm 7200
